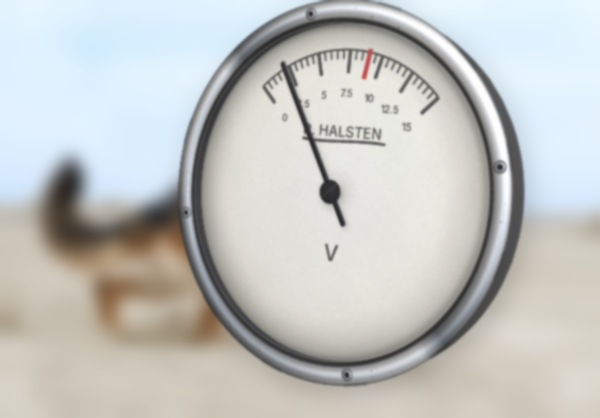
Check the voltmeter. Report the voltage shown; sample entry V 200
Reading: V 2.5
